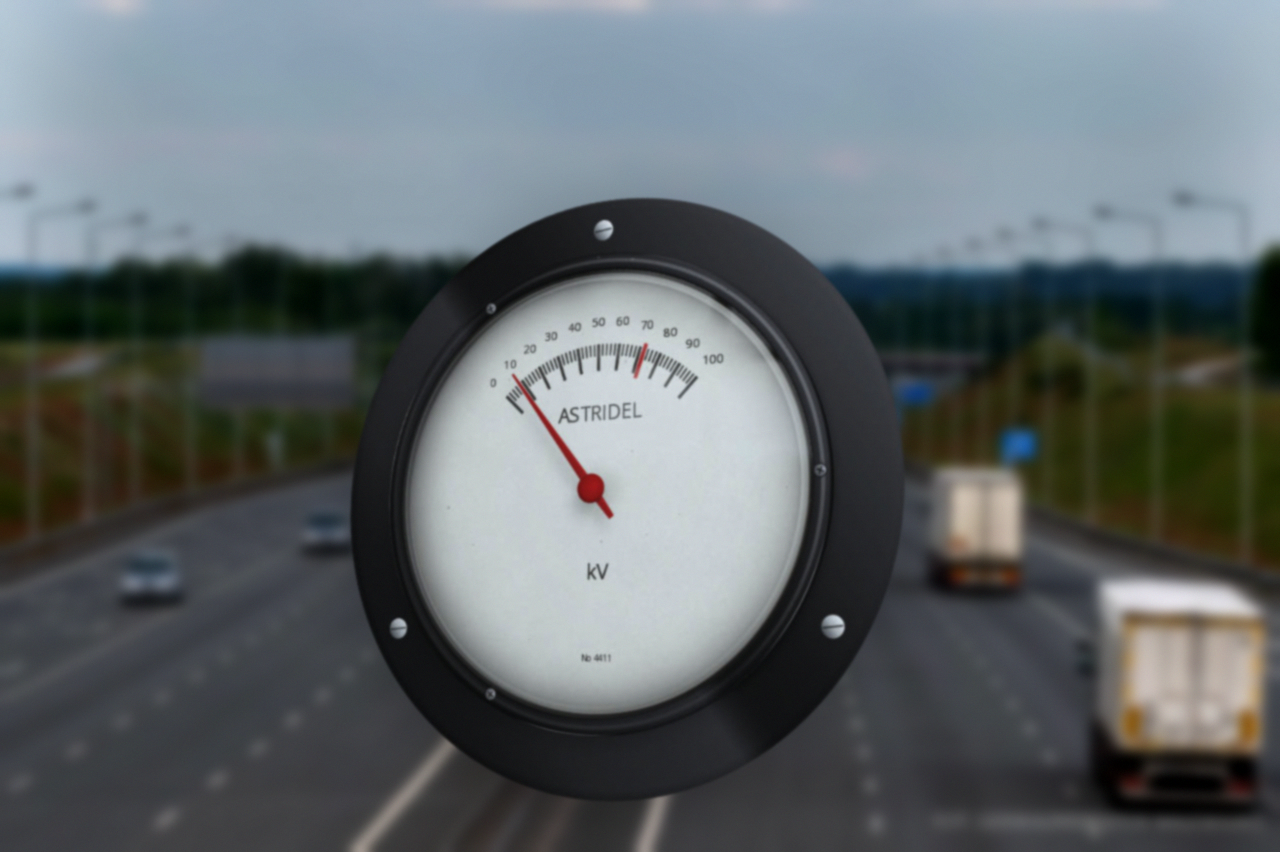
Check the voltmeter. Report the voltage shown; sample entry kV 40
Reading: kV 10
